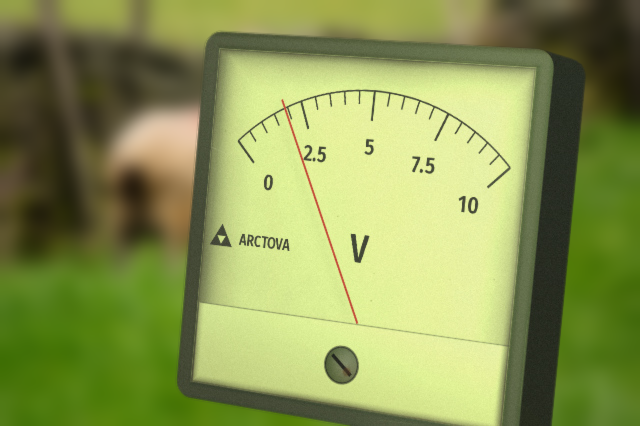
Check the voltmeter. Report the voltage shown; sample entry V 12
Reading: V 2
